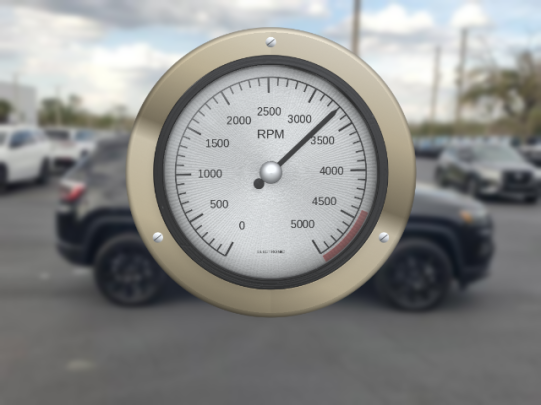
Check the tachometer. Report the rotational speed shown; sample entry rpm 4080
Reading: rpm 3300
